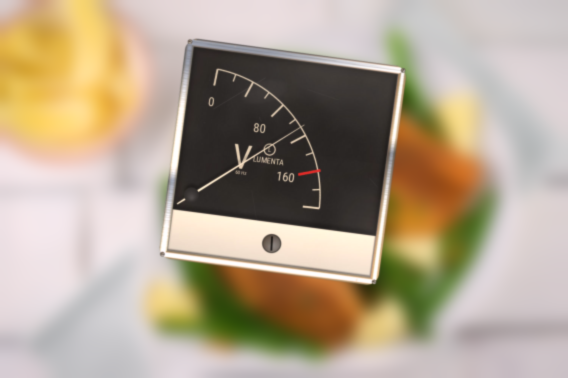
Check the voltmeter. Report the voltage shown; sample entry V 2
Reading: V 110
